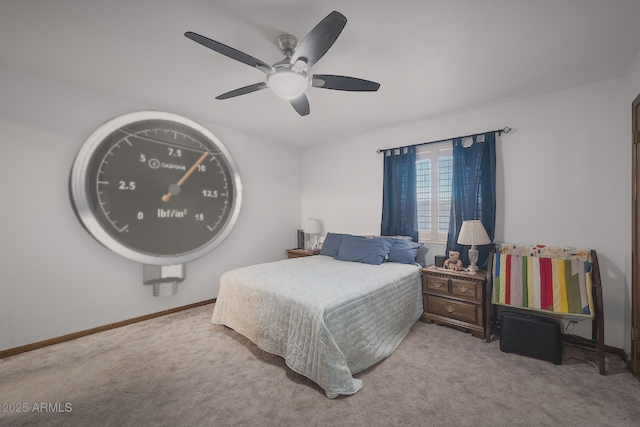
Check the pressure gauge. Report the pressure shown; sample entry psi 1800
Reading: psi 9.5
